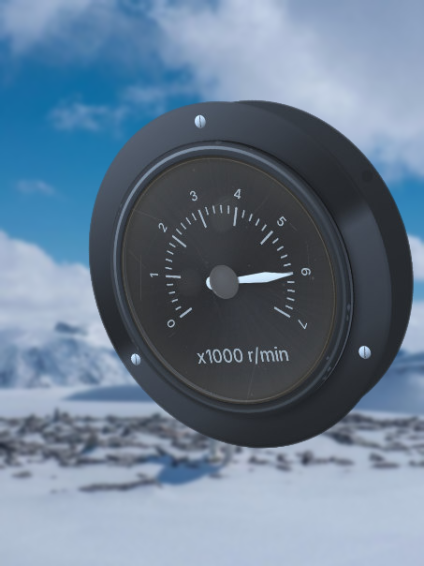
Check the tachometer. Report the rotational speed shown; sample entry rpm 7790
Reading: rpm 6000
